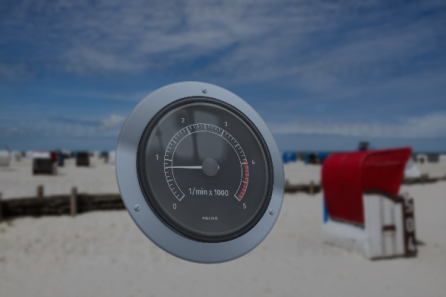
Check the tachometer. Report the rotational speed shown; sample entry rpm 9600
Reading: rpm 800
